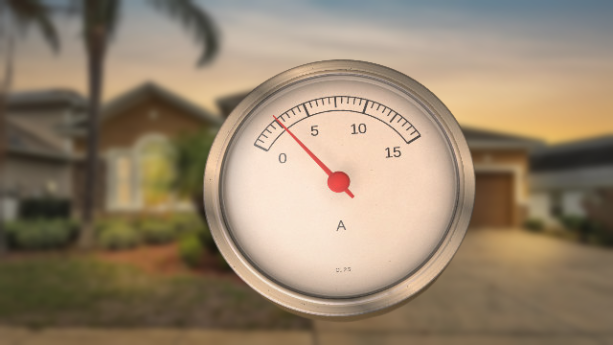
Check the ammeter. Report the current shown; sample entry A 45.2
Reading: A 2.5
